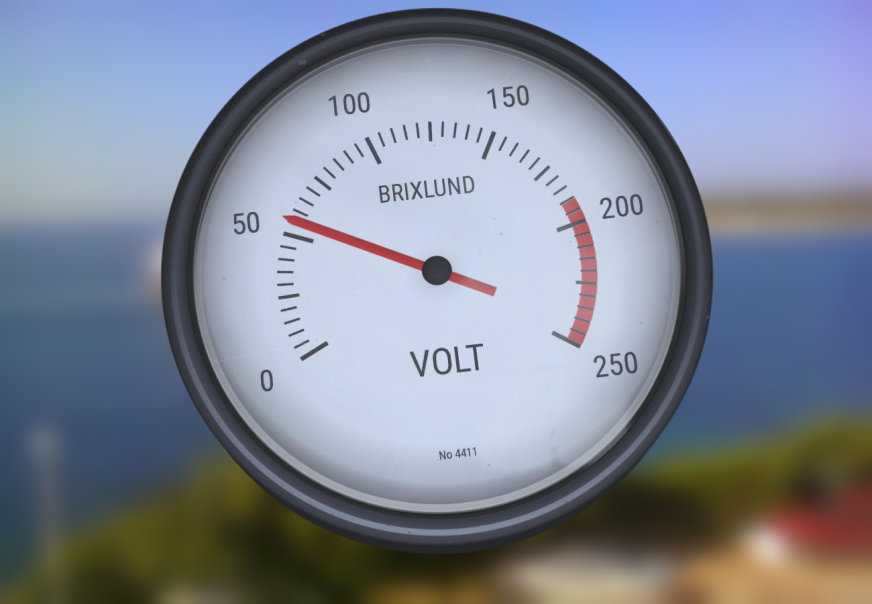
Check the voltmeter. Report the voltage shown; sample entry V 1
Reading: V 55
